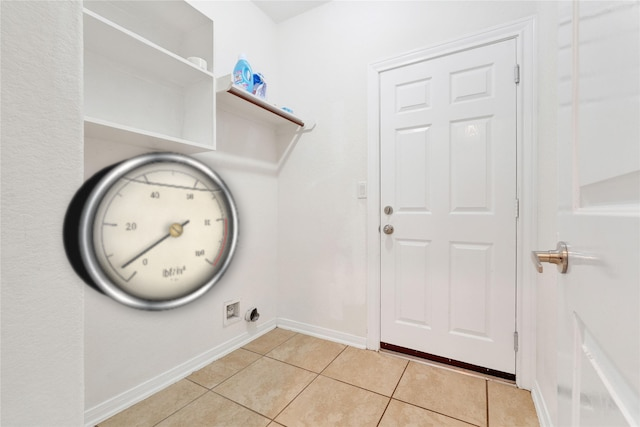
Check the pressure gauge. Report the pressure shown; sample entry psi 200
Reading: psi 5
